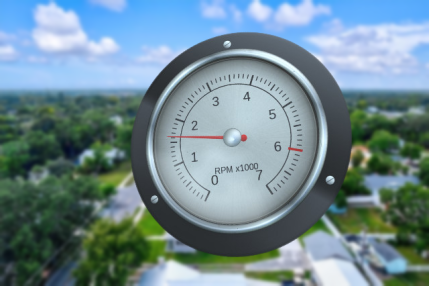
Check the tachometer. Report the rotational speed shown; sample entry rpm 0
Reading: rpm 1600
